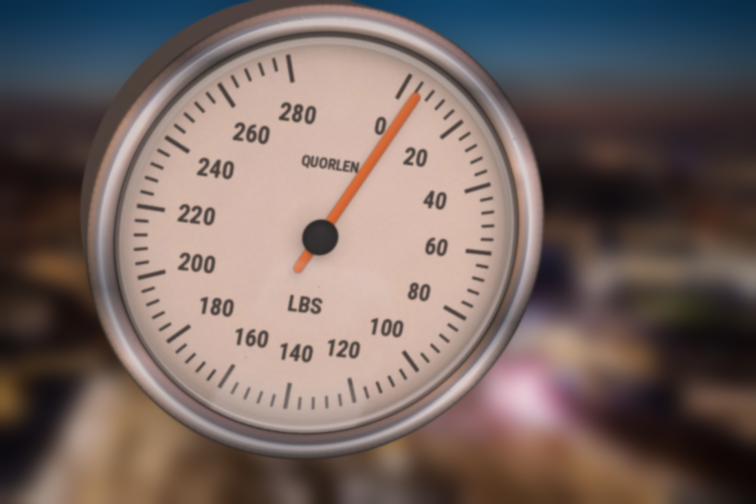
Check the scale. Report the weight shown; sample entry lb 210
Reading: lb 4
